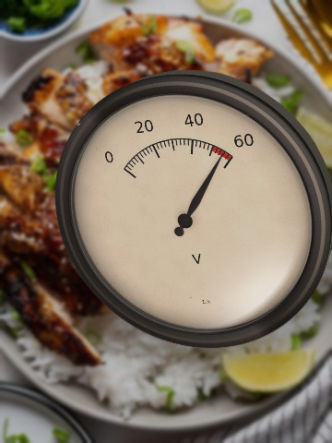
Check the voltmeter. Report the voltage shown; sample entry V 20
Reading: V 56
